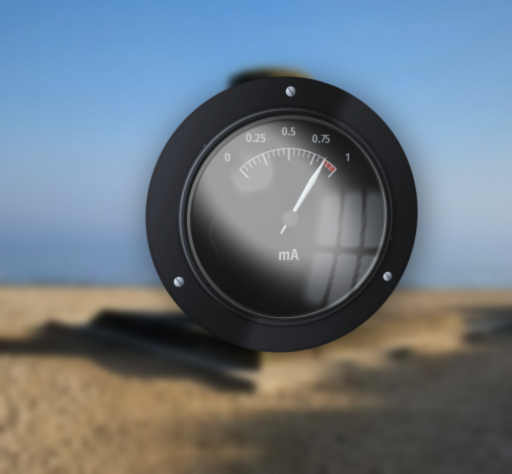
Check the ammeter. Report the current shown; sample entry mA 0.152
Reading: mA 0.85
